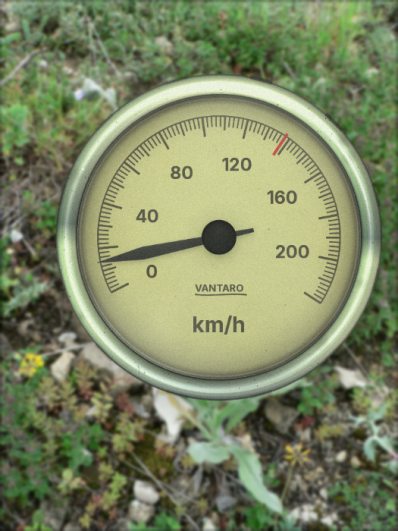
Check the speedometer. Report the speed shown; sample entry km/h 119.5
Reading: km/h 14
